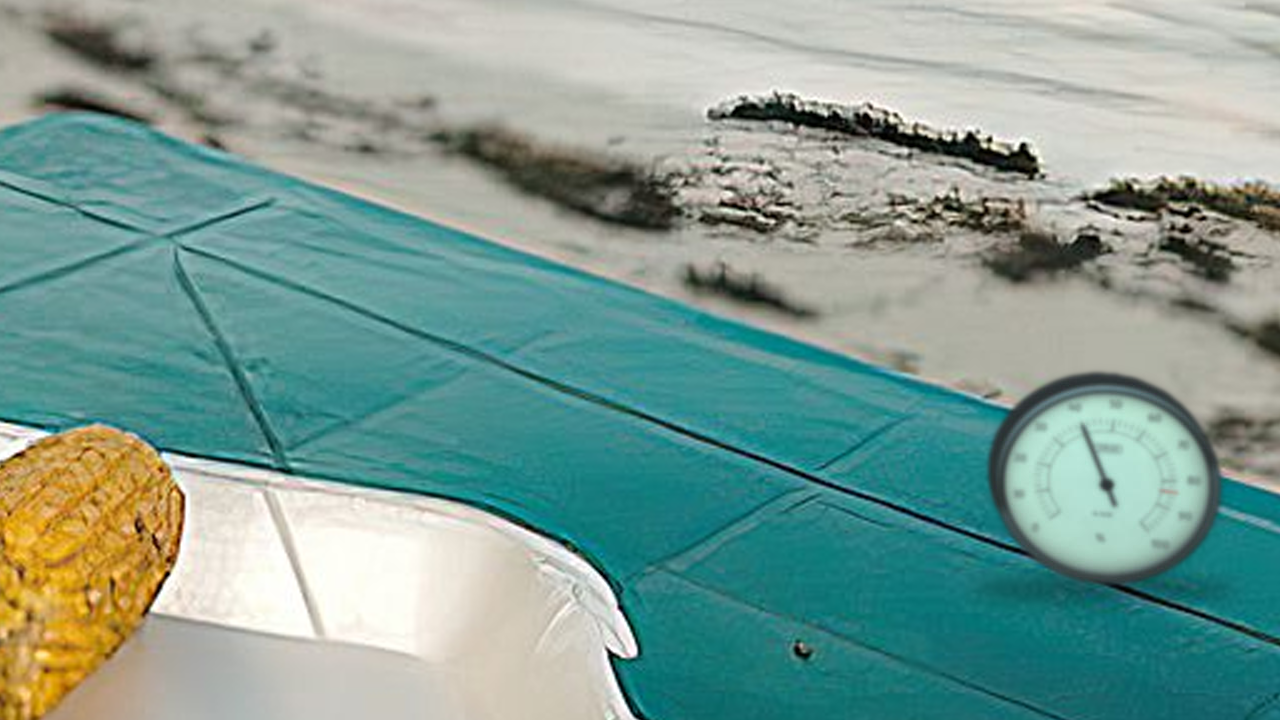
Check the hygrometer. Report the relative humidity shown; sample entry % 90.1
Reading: % 40
